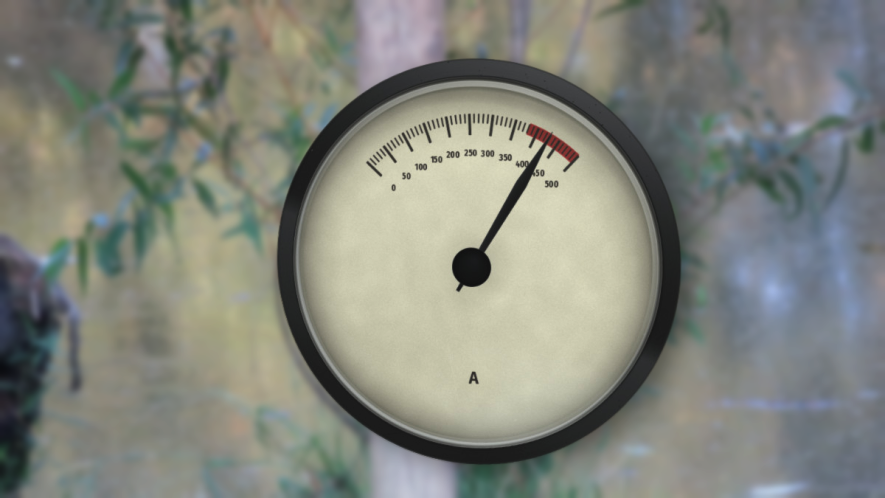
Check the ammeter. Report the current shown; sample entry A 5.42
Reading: A 430
